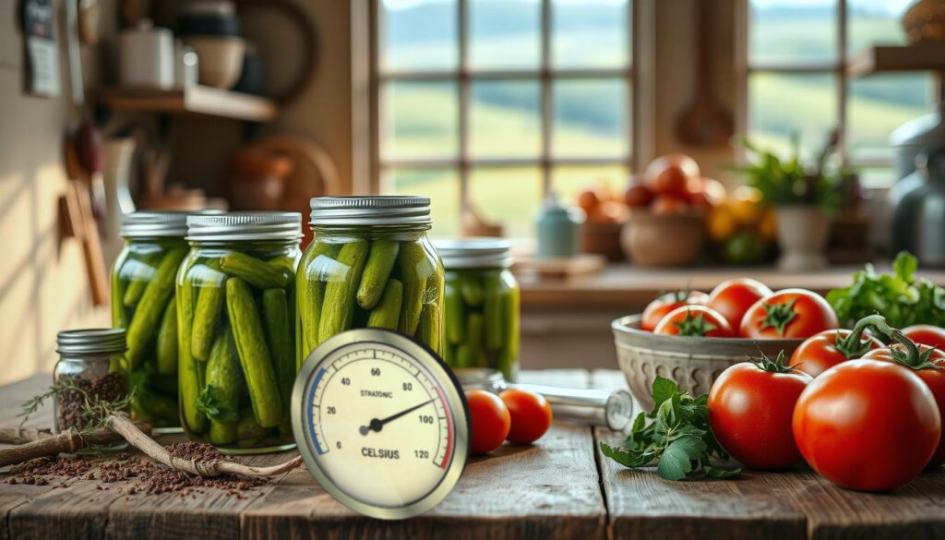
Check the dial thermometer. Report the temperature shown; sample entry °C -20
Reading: °C 92
